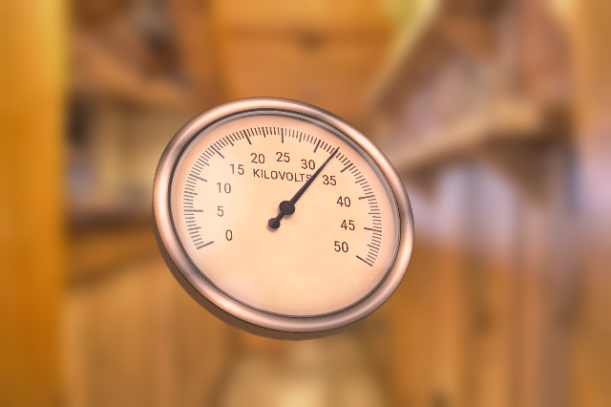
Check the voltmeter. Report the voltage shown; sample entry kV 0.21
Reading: kV 32.5
